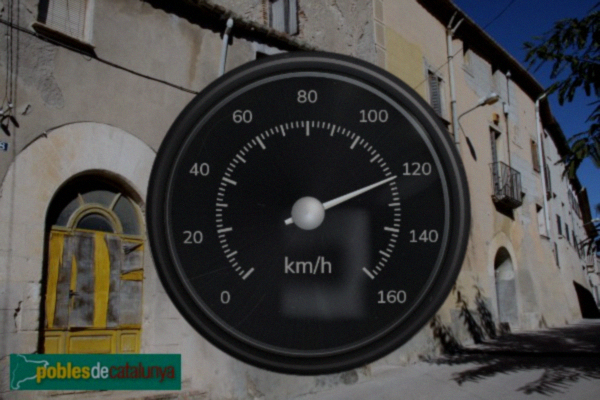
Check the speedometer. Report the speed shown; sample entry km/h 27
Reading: km/h 120
